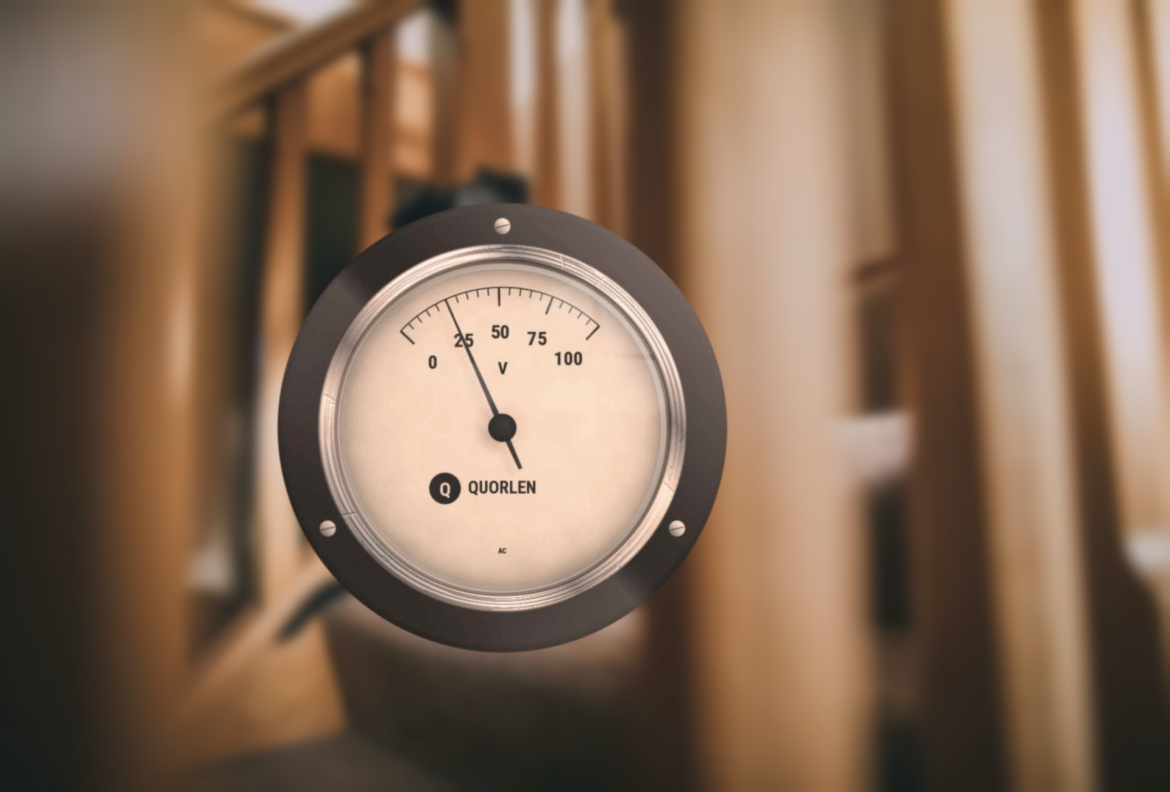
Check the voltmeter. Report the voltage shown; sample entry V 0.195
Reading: V 25
